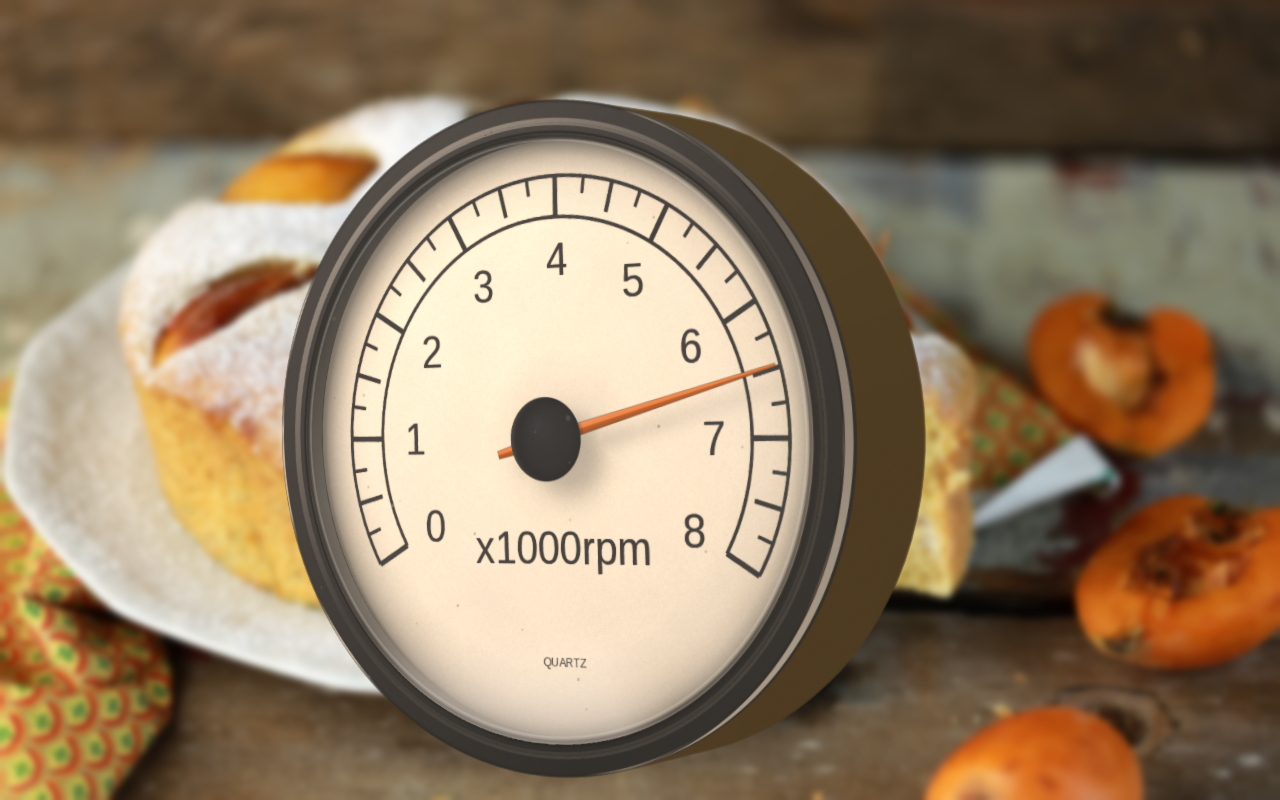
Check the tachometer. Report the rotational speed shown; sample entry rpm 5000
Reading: rpm 6500
